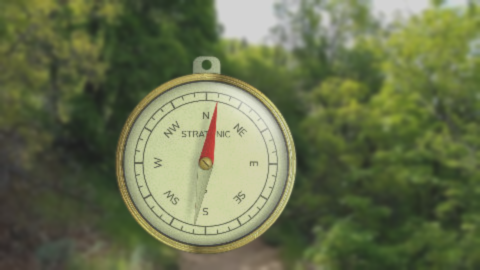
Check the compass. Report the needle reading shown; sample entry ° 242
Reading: ° 10
